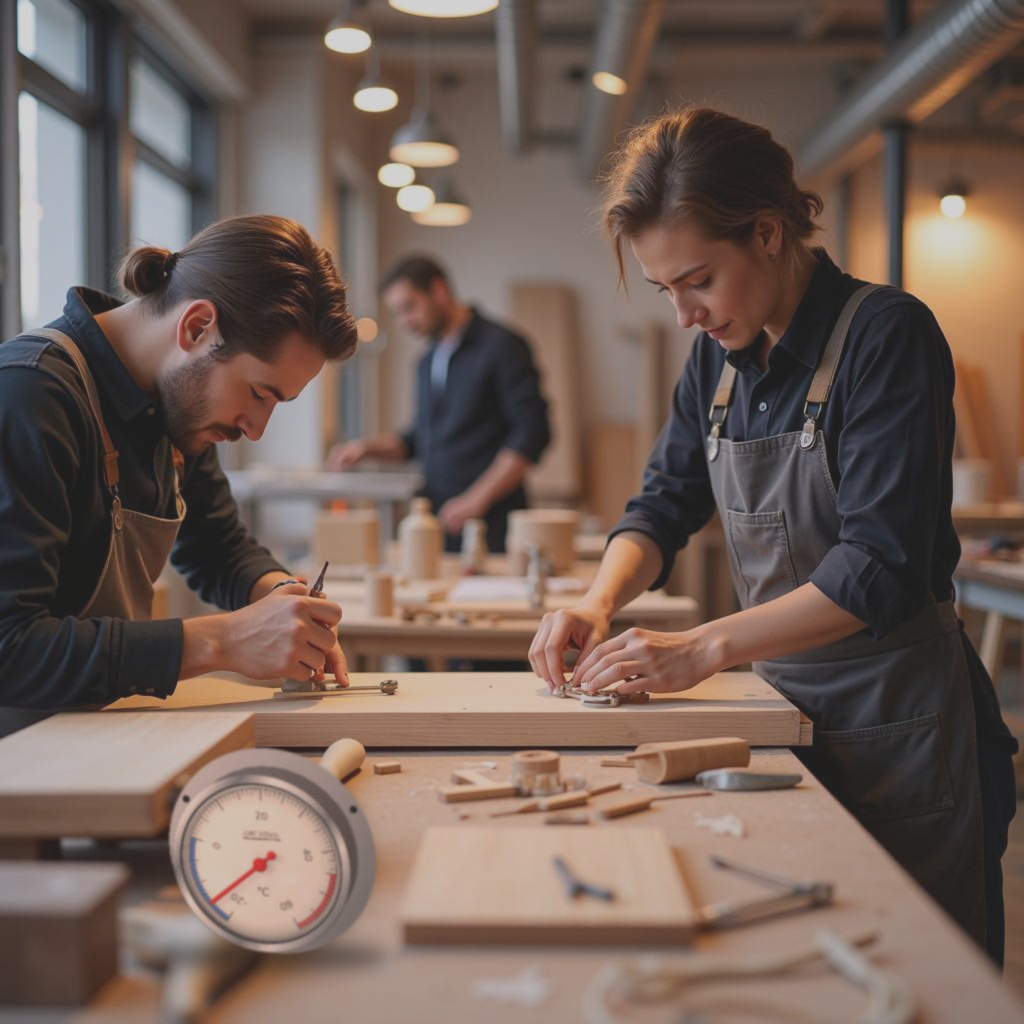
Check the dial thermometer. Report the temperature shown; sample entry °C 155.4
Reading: °C -15
